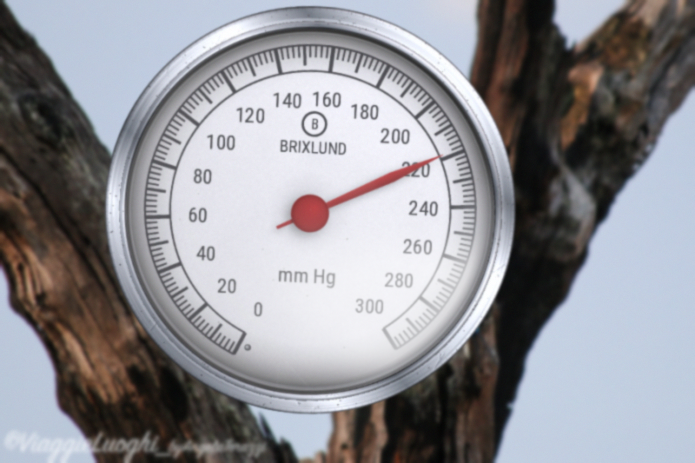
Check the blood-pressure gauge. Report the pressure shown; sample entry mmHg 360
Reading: mmHg 218
